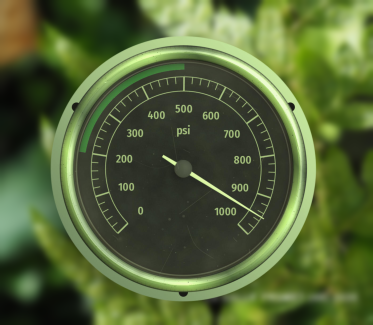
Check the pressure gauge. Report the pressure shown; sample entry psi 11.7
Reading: psi 950
